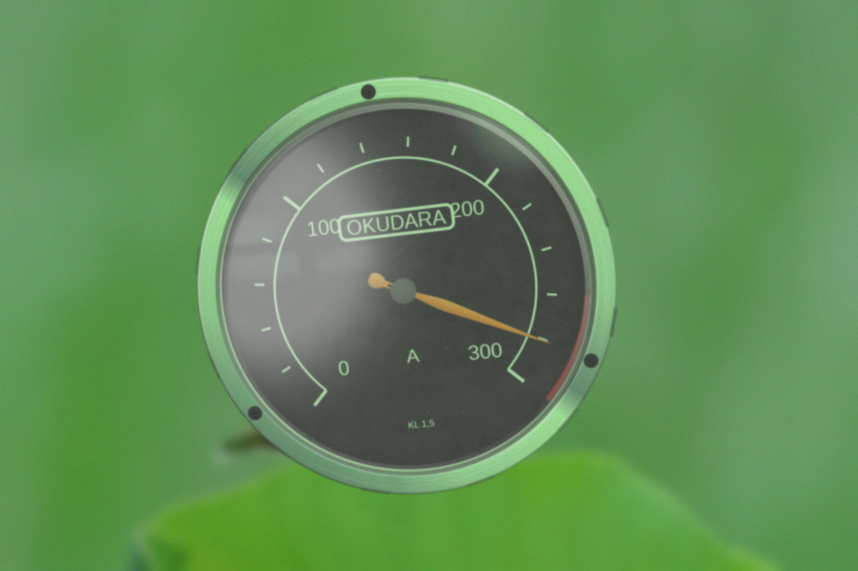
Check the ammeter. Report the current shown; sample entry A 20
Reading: A 280
